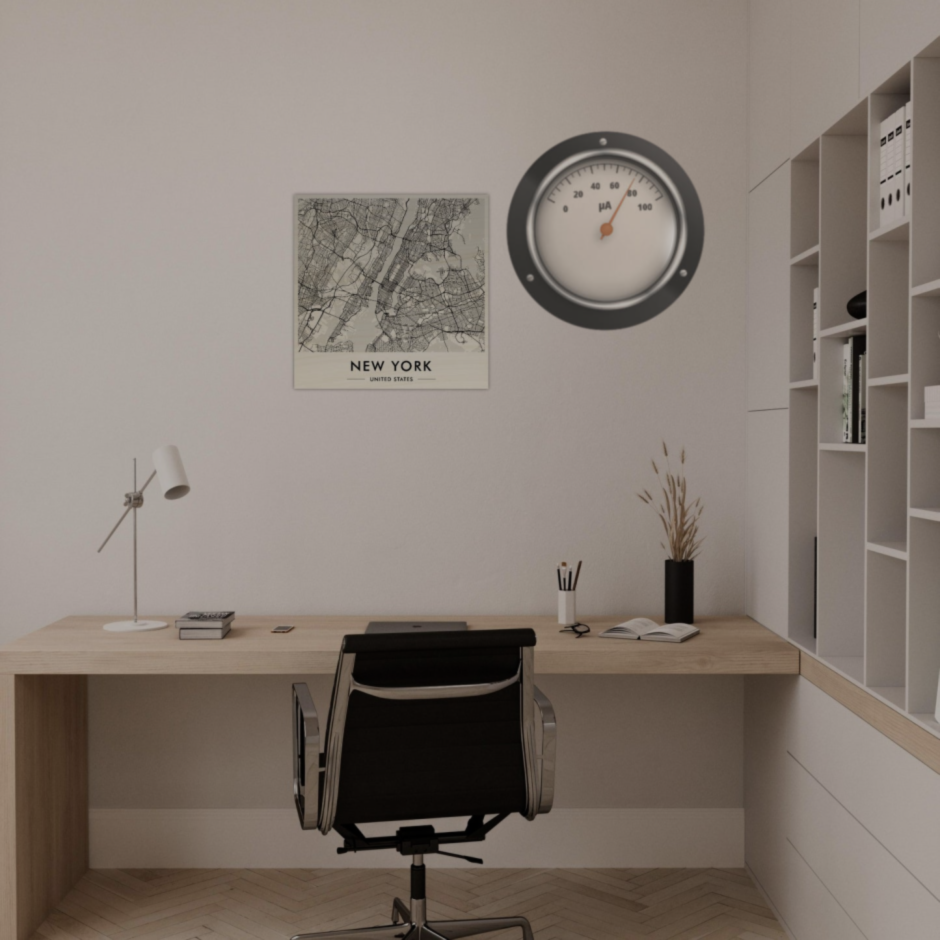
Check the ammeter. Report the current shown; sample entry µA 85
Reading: µA 75
